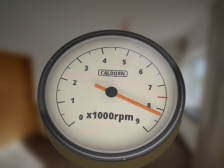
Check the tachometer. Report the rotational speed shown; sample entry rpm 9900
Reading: rpm 8250
